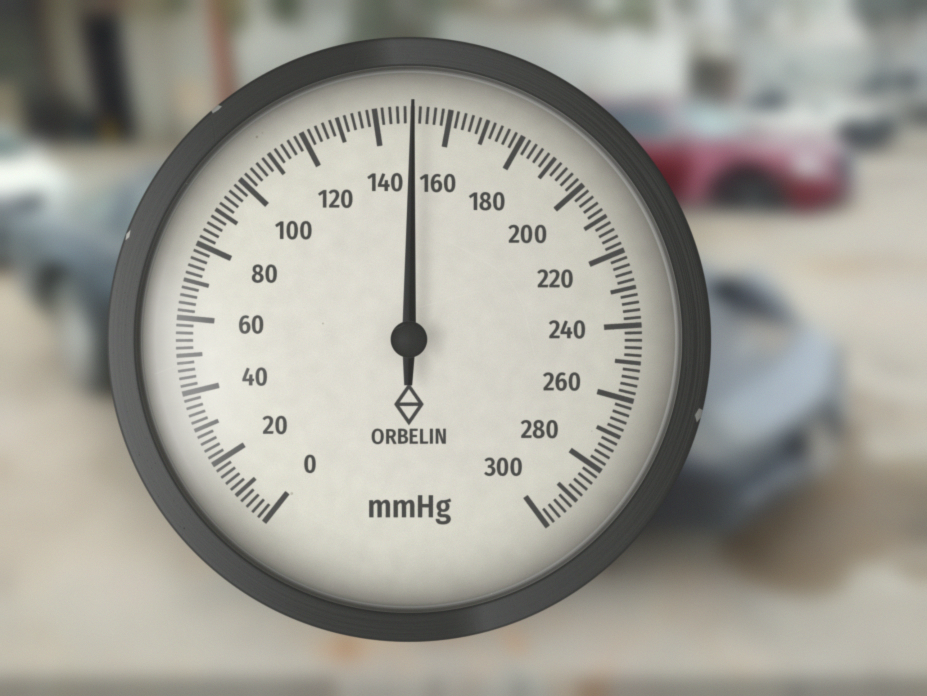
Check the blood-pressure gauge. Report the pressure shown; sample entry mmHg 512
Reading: mmHg 150
